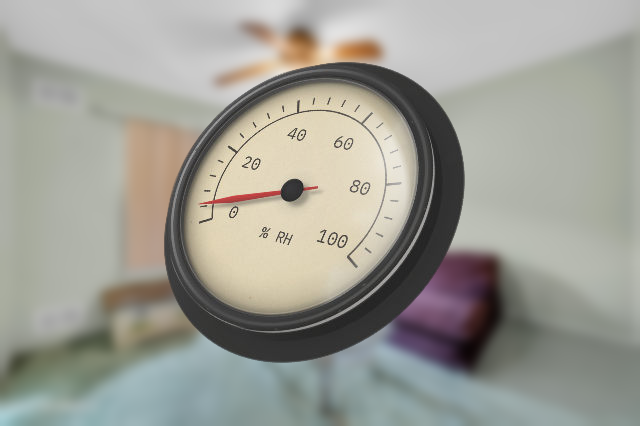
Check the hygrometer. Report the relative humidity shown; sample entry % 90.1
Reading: % 4
